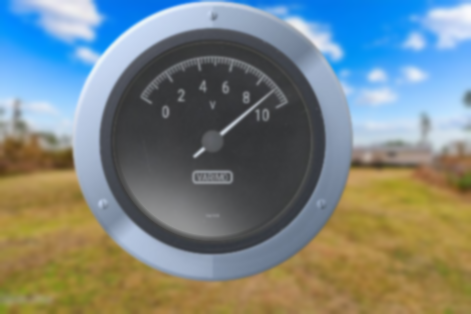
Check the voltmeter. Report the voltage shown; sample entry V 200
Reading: V 9
